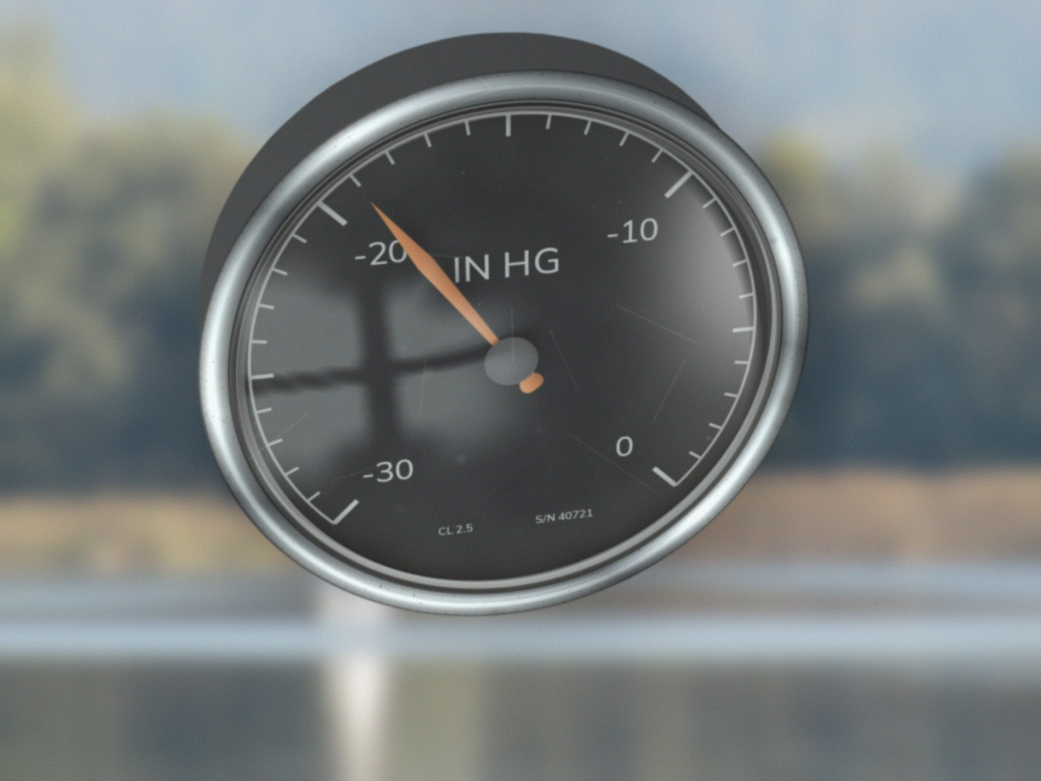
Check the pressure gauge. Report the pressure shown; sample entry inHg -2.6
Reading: inHg -19
